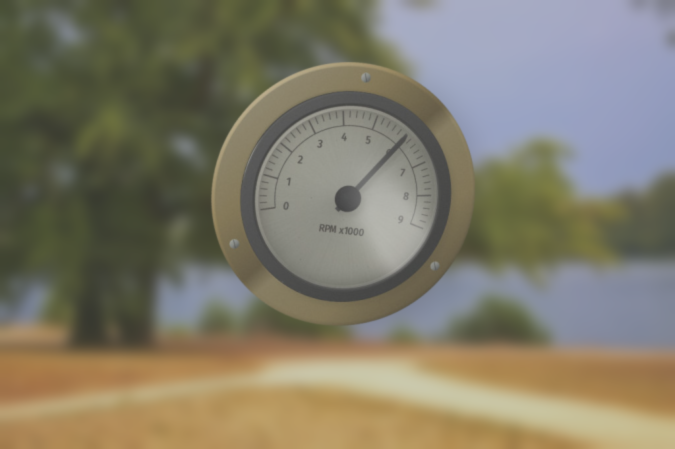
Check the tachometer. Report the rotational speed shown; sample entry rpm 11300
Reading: rpm 6000
